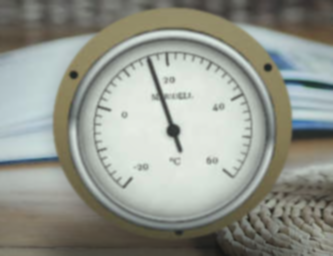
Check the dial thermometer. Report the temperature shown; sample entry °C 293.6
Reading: °C 16
